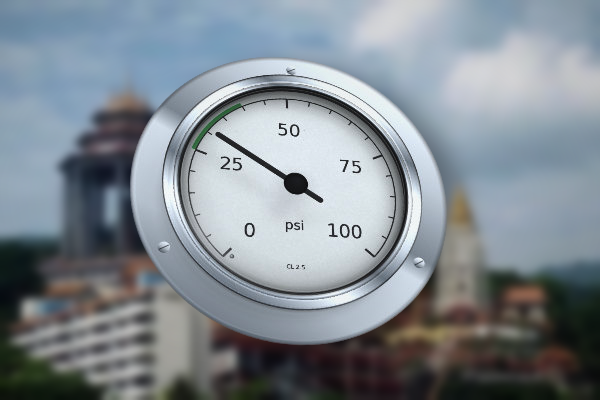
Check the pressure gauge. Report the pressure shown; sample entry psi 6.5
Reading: psi 30
